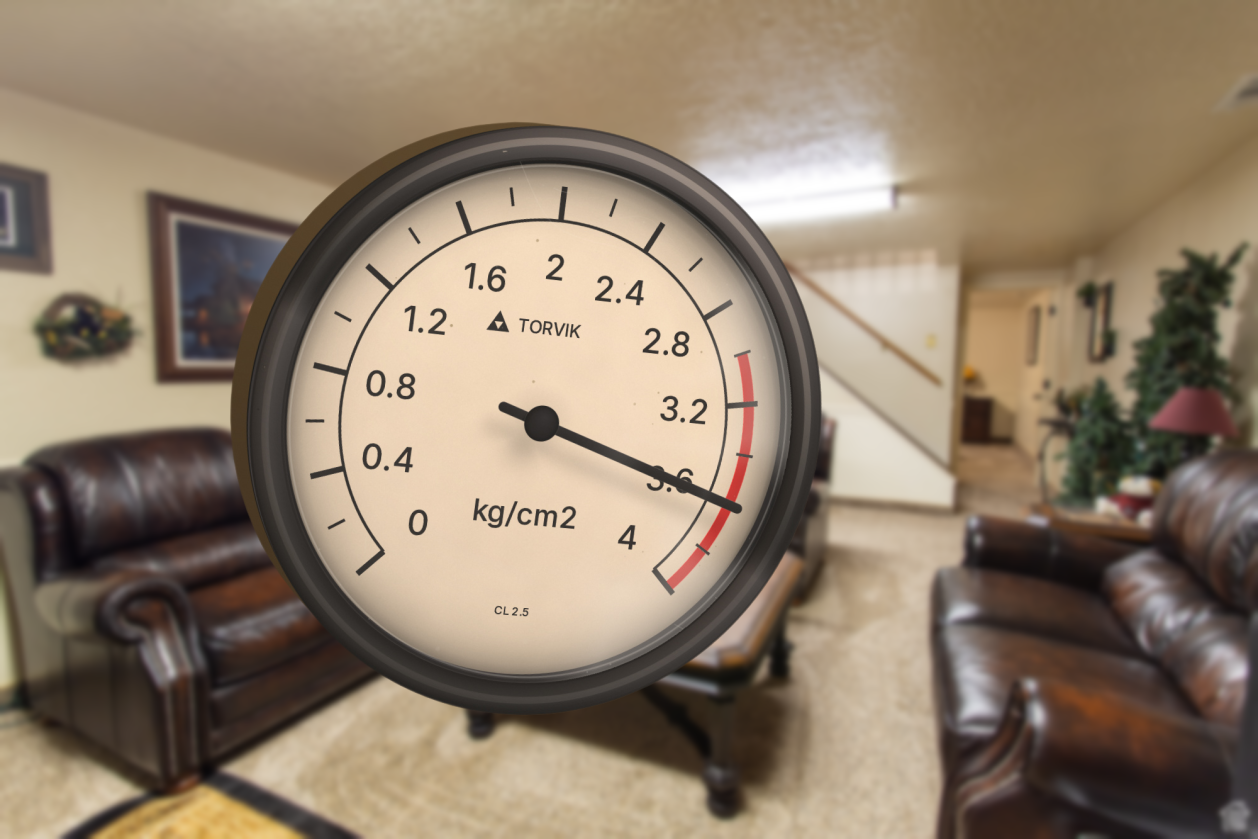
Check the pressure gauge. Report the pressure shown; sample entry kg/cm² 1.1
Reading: kg/cm² 3.6
